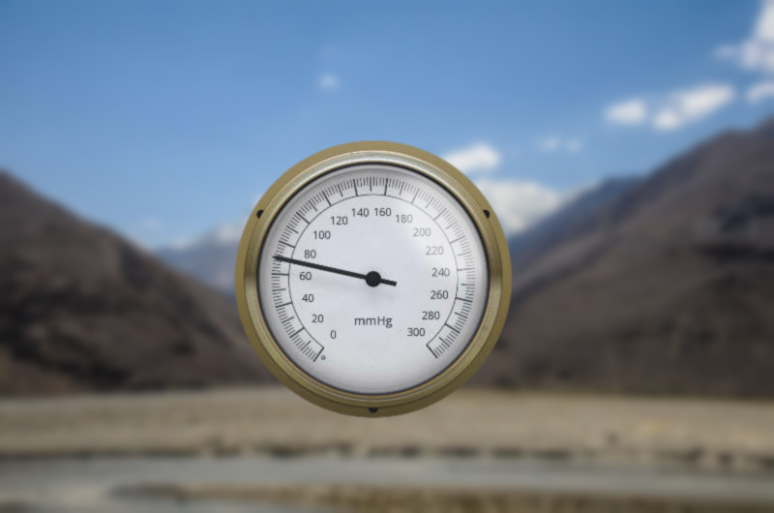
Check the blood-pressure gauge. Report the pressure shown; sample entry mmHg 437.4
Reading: mmHg 70
